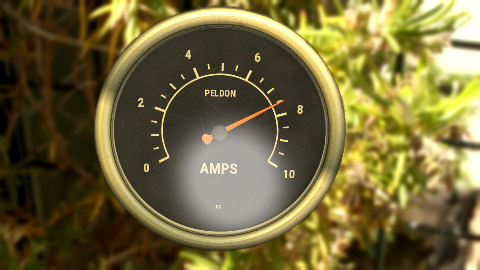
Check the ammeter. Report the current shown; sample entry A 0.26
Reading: A 7.5
